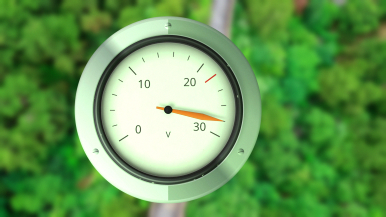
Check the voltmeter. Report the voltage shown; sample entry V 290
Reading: V 28
